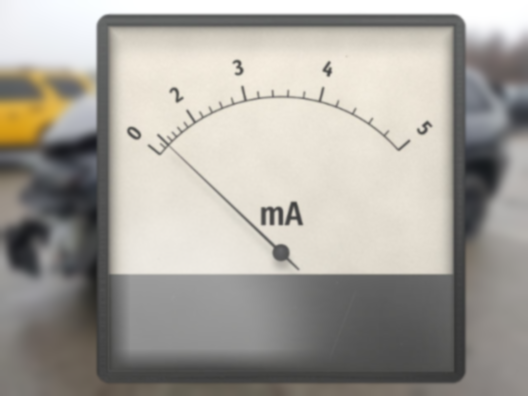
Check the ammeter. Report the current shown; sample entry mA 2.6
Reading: mA 1
